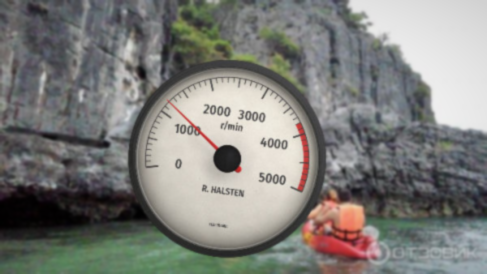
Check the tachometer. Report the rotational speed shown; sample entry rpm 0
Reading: rpm 1200
